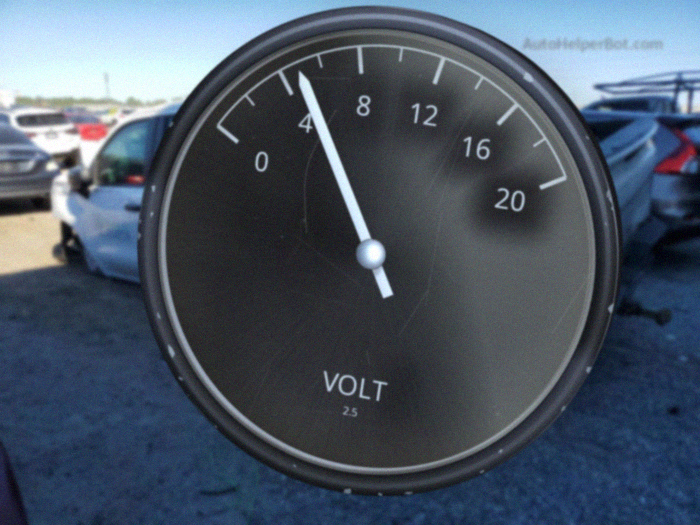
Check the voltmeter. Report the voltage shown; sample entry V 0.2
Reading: V 5
